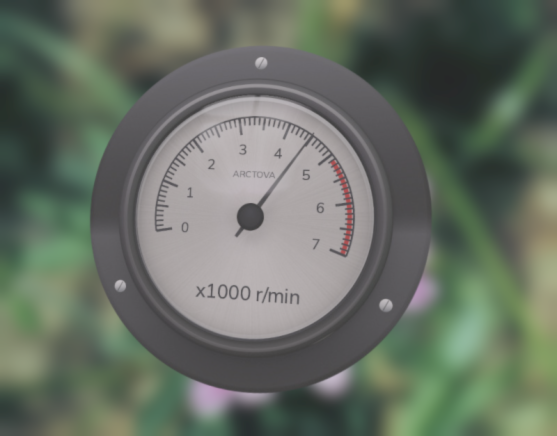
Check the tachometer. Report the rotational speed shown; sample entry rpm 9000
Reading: rpm 4500
